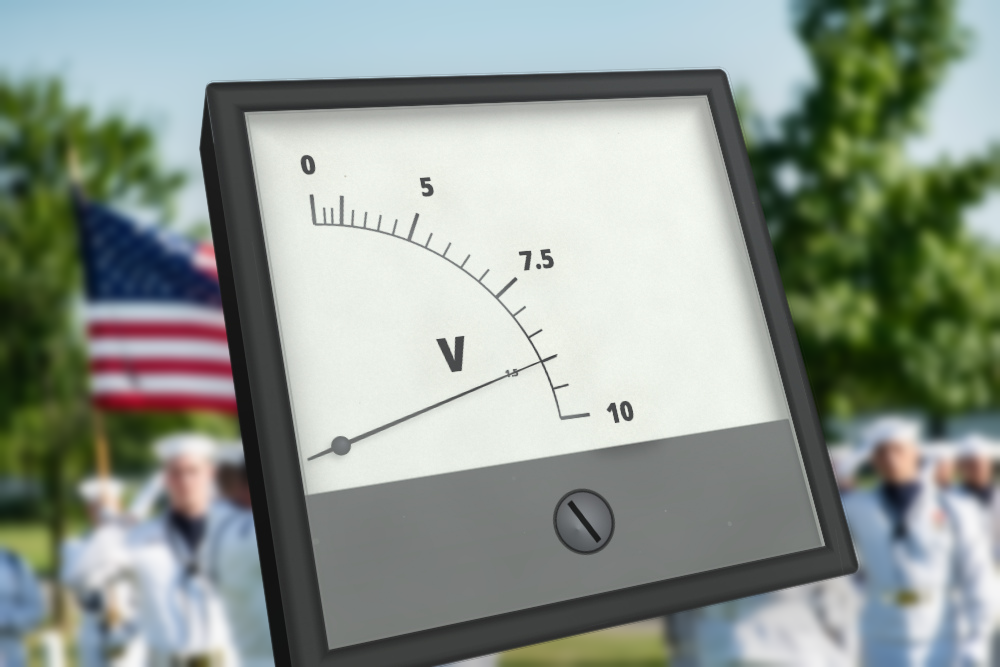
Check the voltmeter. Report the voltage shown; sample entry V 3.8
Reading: V 9
